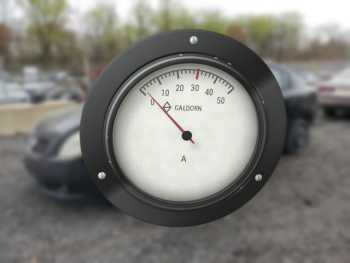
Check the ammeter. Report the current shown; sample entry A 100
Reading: A 2
